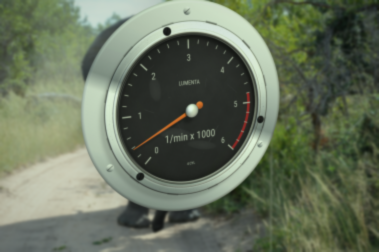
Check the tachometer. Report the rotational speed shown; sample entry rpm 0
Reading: rpm 400
